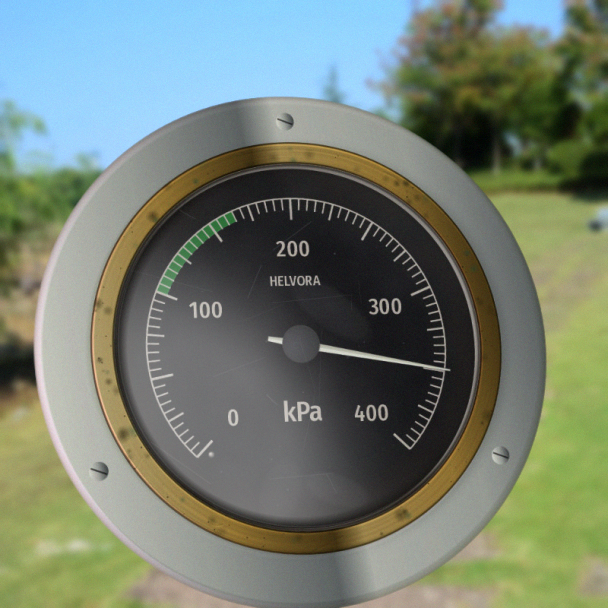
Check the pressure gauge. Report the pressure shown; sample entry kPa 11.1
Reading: kPa 350
